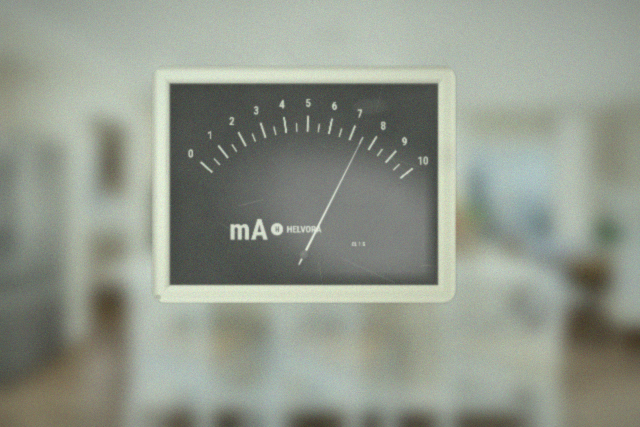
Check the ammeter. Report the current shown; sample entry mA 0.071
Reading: mA 7.5
